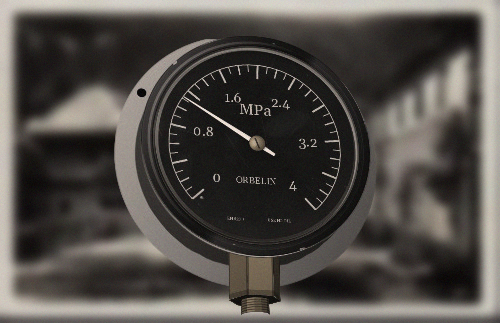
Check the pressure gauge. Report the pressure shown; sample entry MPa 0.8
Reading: MPa 1.1
